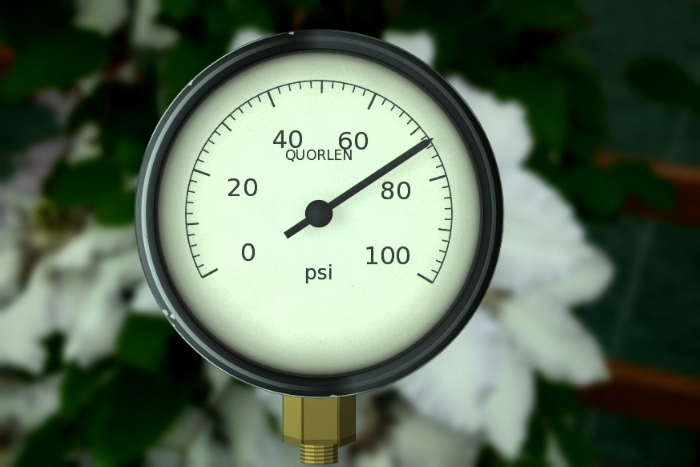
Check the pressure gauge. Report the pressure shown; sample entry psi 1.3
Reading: psi 73
